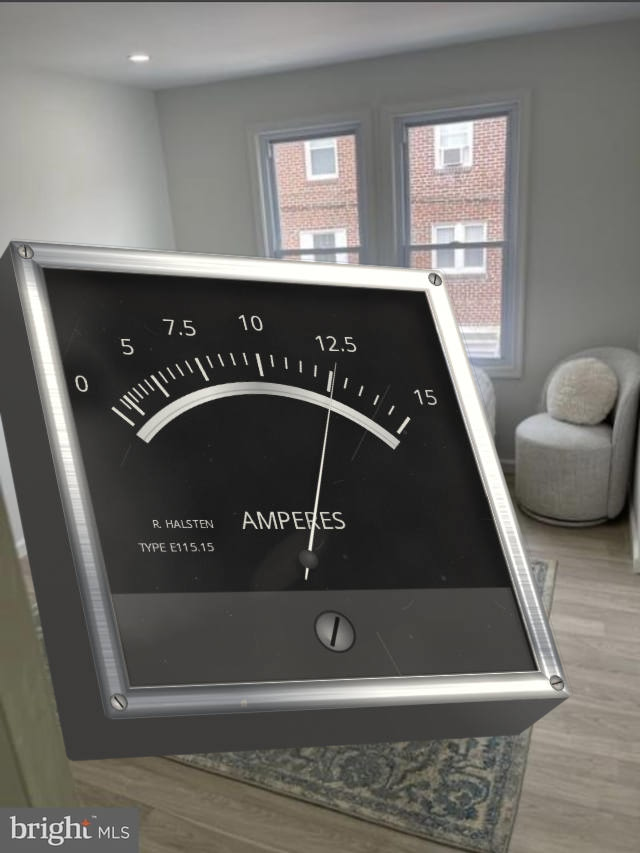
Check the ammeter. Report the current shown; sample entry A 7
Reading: A 12.5
